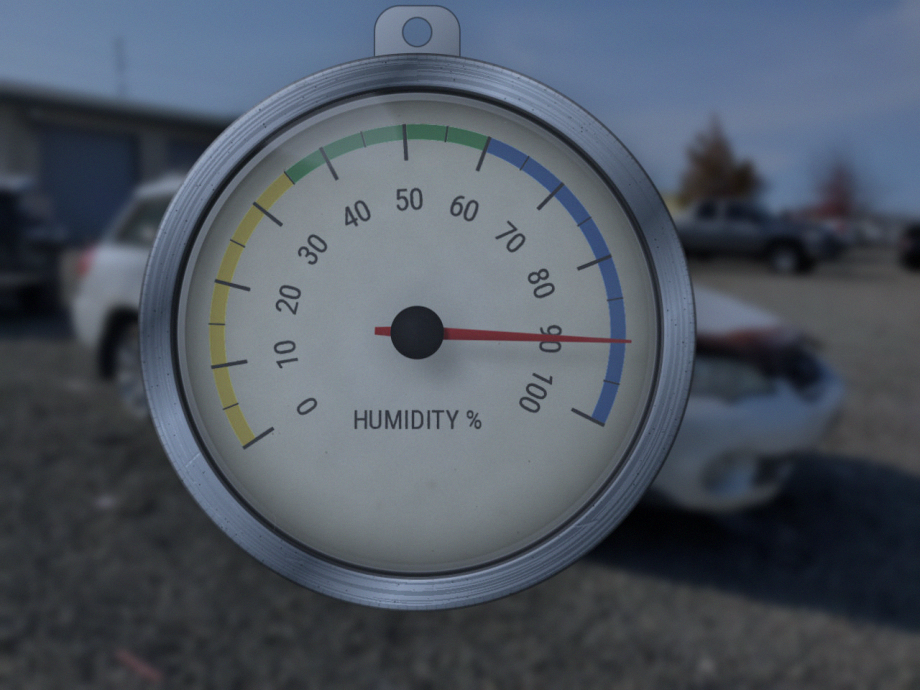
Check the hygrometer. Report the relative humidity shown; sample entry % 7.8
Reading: % 90
